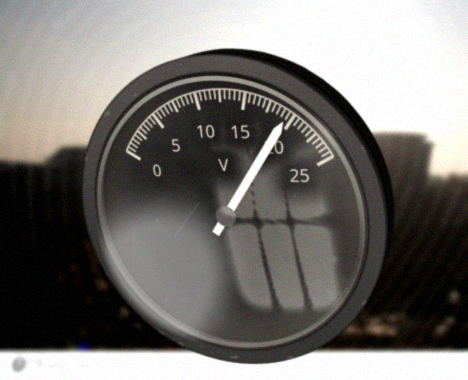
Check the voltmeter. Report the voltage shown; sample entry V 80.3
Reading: V 19.5
